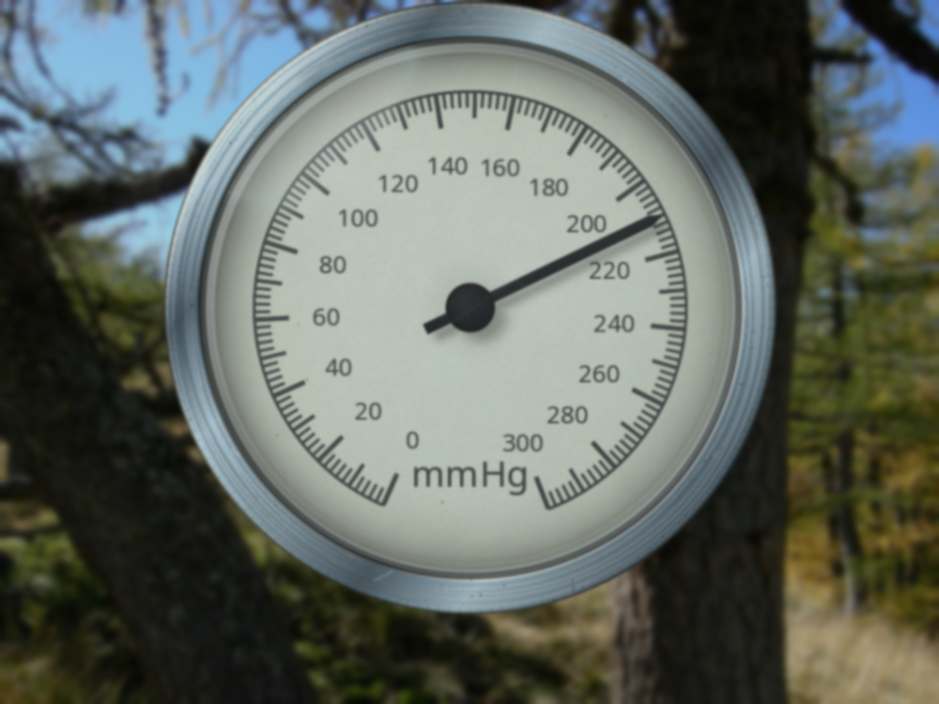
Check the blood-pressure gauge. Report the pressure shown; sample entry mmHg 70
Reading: mmHg 210
